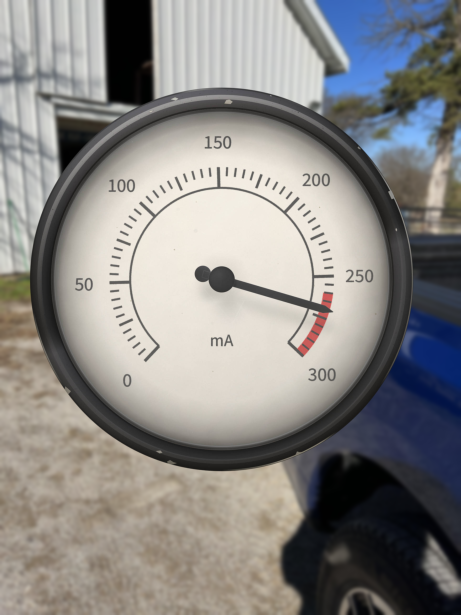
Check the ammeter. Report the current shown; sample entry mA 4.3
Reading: mA 270
